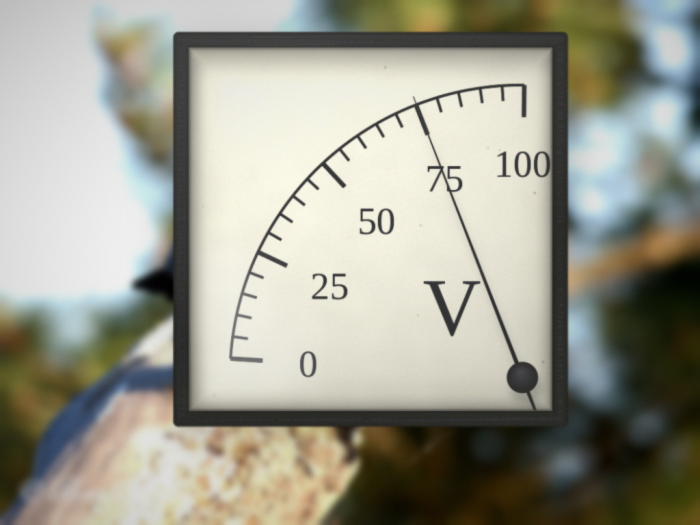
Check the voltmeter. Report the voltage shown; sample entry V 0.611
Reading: V 75
